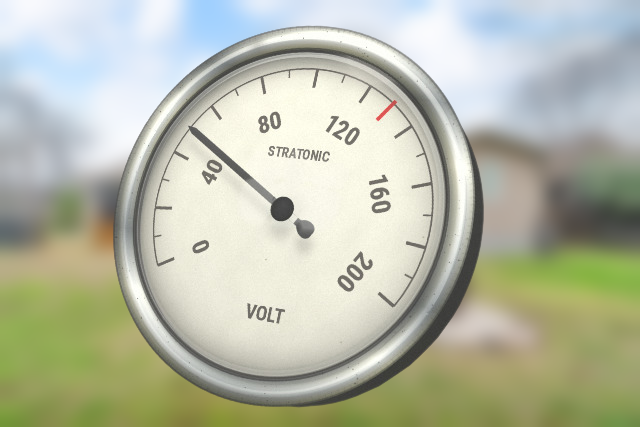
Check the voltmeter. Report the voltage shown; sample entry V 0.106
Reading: V 50
